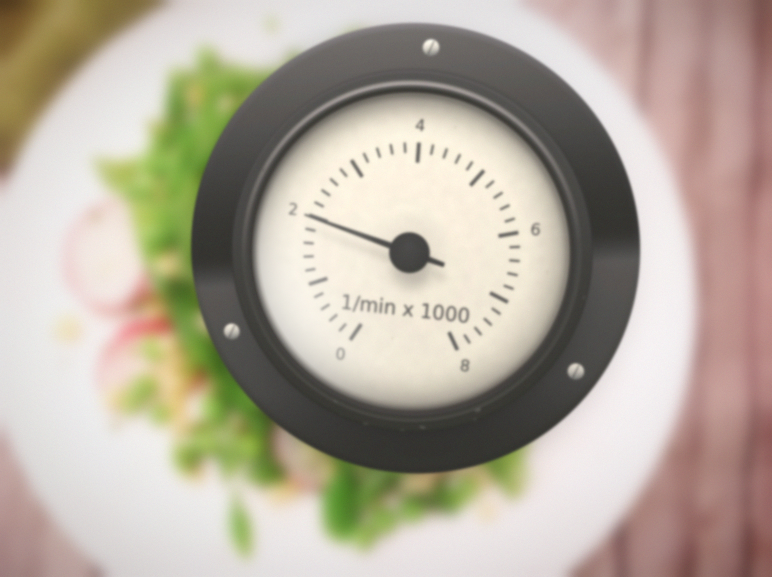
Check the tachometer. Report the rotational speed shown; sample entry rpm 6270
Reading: rpm 2000
